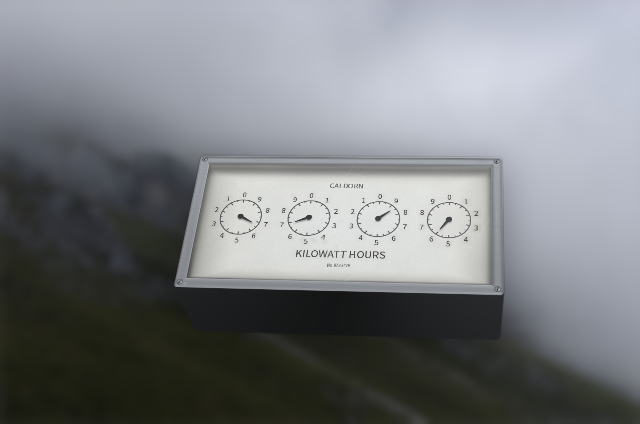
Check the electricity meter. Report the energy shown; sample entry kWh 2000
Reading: kWh 6686
